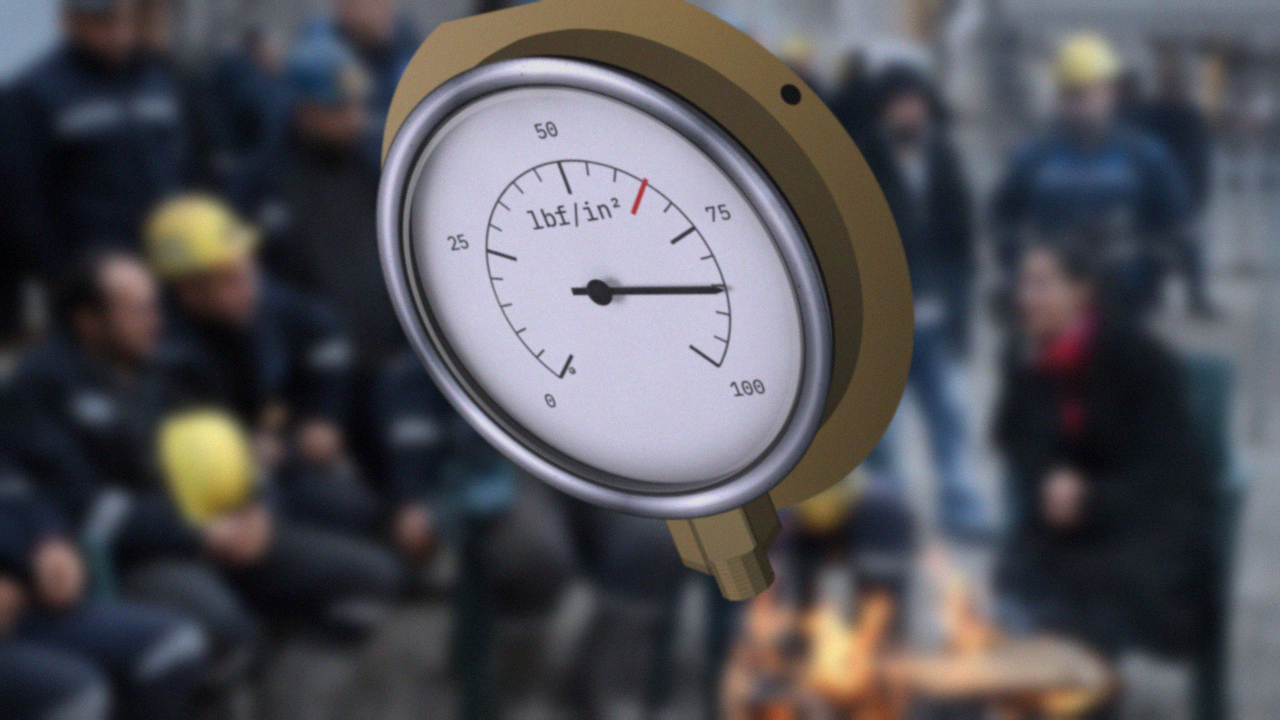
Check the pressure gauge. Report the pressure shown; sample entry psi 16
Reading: psi 85
